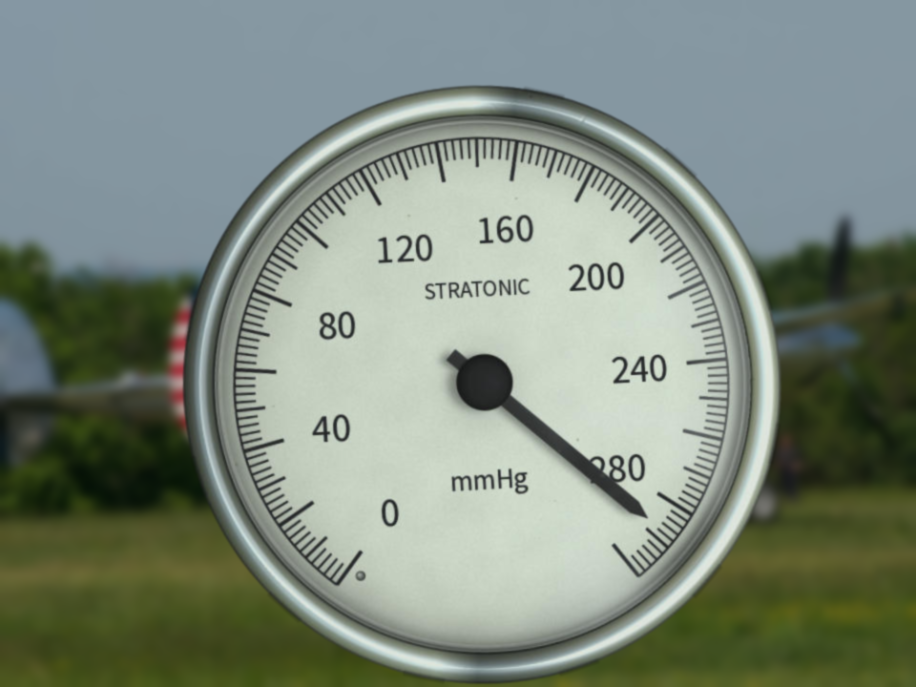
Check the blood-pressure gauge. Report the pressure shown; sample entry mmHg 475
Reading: mmHg 288
